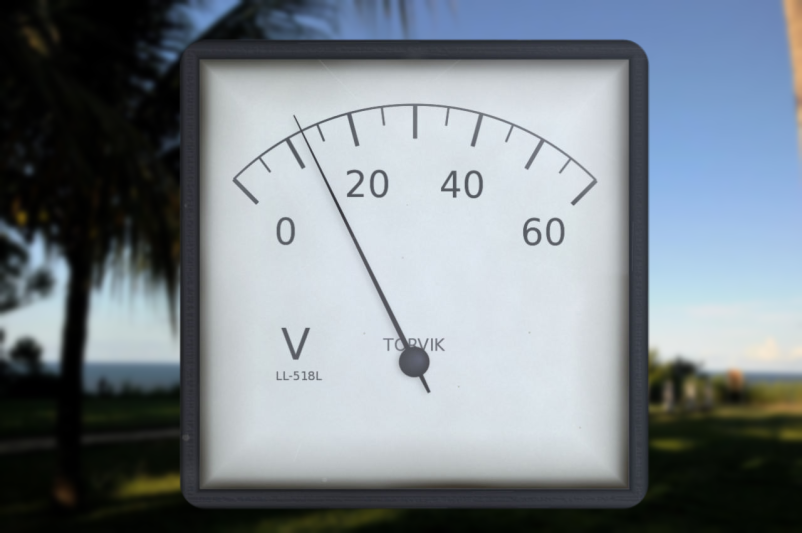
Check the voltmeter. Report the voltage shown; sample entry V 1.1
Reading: V 12.5
